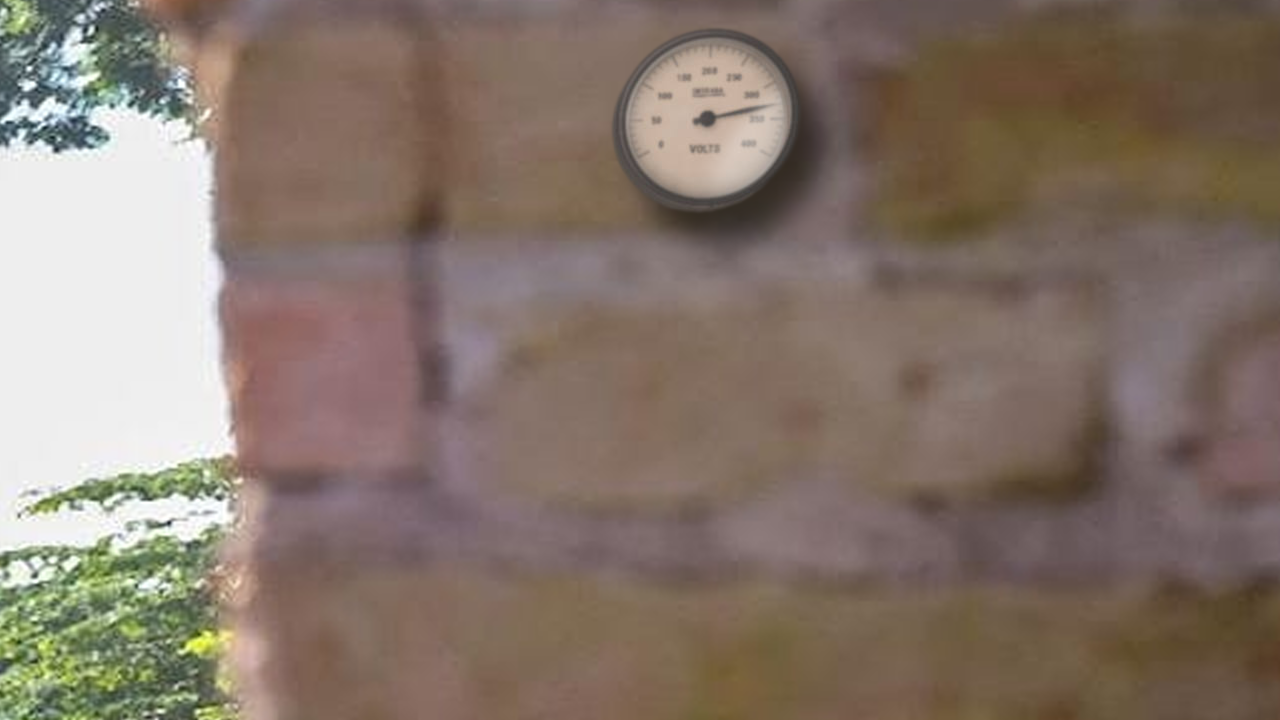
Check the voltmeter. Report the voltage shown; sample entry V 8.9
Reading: V 330
